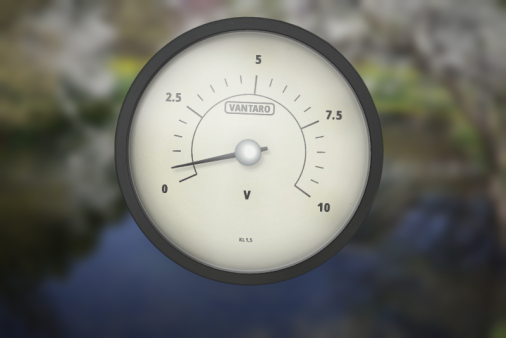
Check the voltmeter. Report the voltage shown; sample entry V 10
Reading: V 0.5
